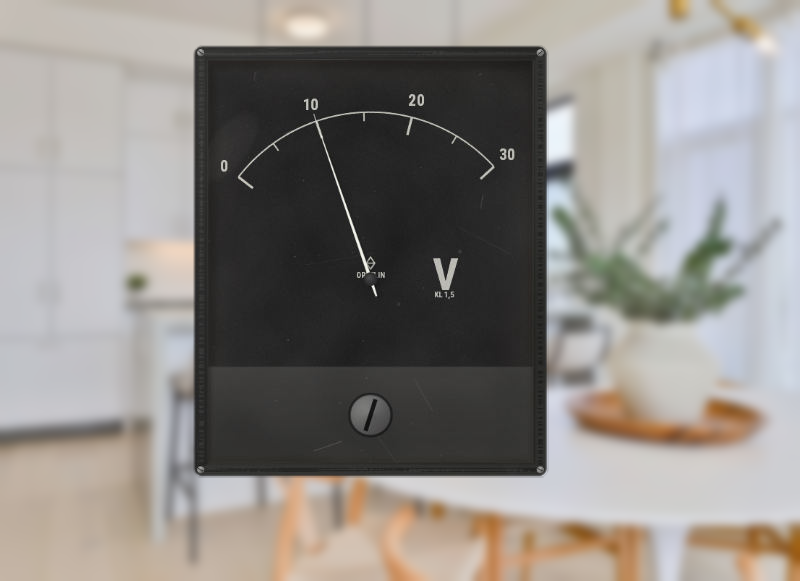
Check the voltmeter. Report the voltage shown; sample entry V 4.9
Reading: V 10
